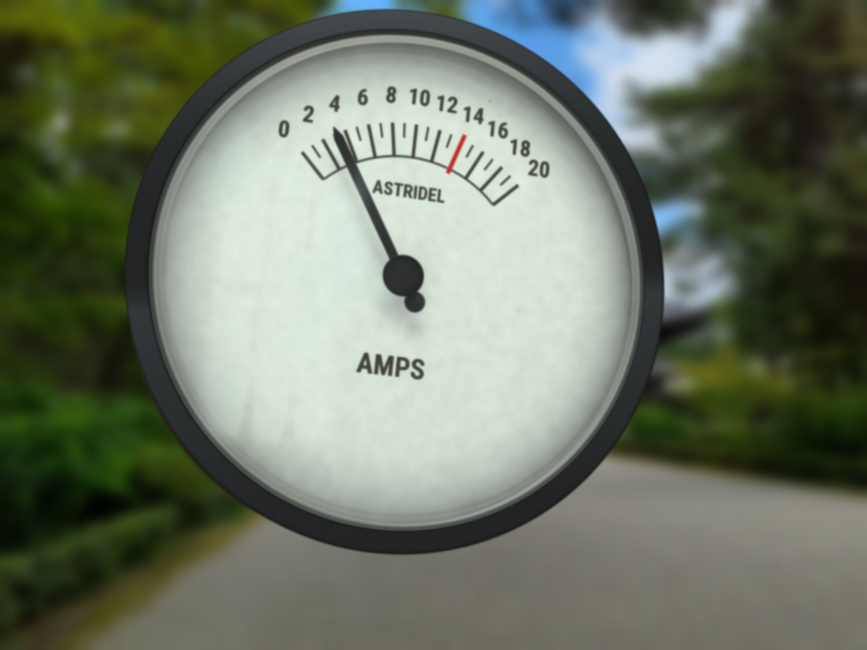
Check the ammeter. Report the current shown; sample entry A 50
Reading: A 3
